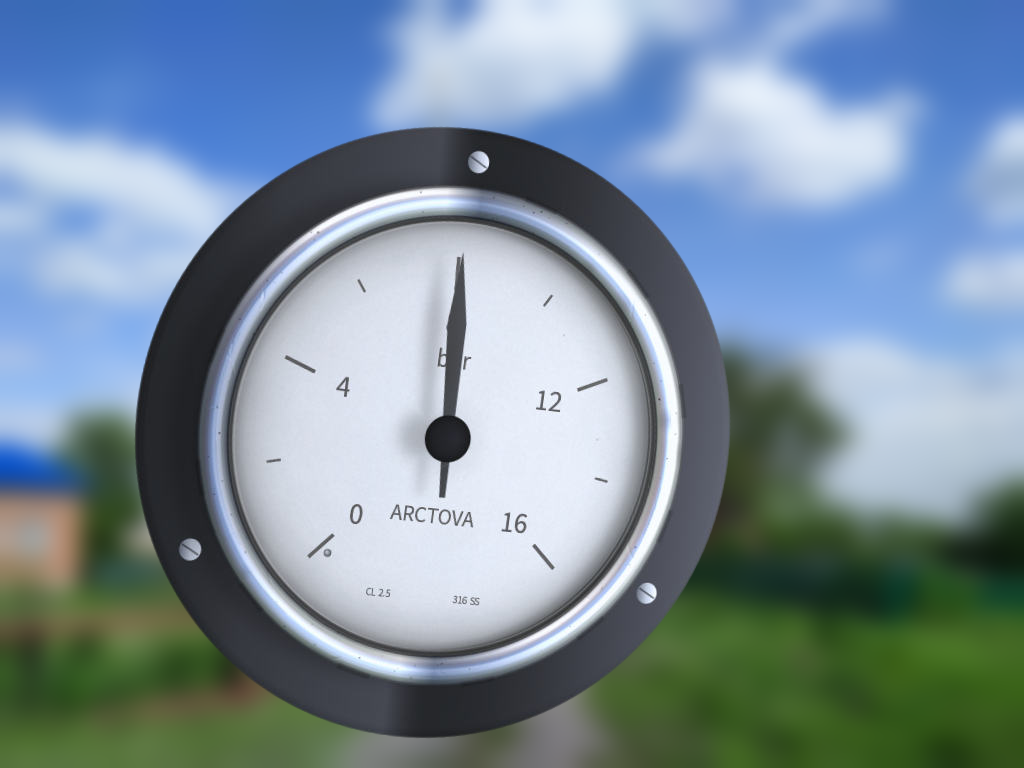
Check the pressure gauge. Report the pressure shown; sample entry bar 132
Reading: bar 8
